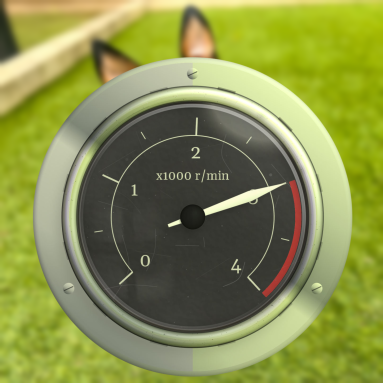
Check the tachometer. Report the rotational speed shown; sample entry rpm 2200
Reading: rpm 3000
